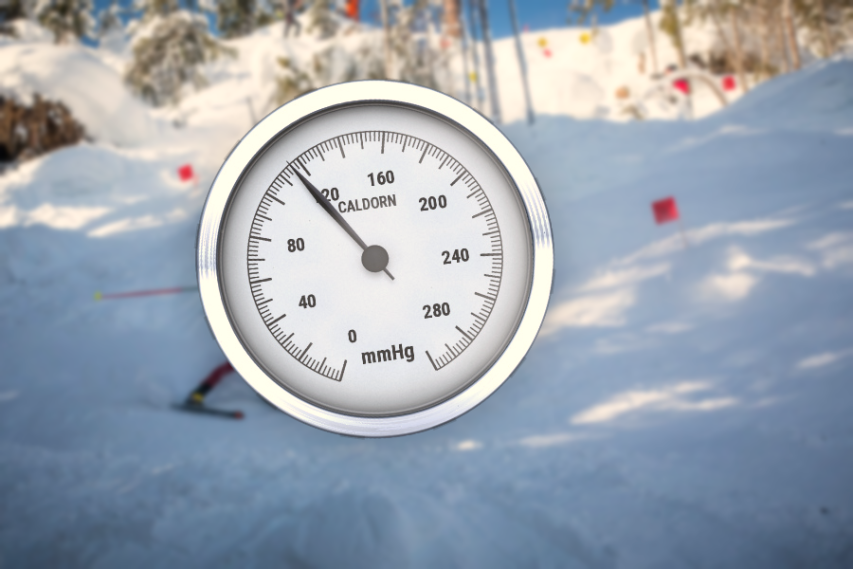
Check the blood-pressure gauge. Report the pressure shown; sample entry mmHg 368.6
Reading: mmHg 116
